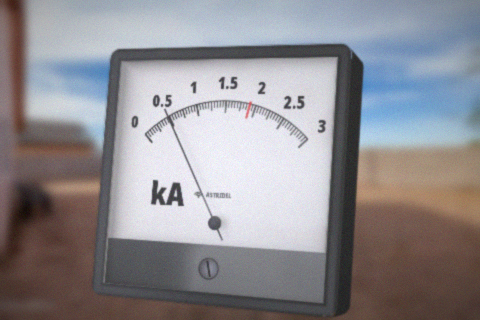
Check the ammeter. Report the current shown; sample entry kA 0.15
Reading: kA 0.5
